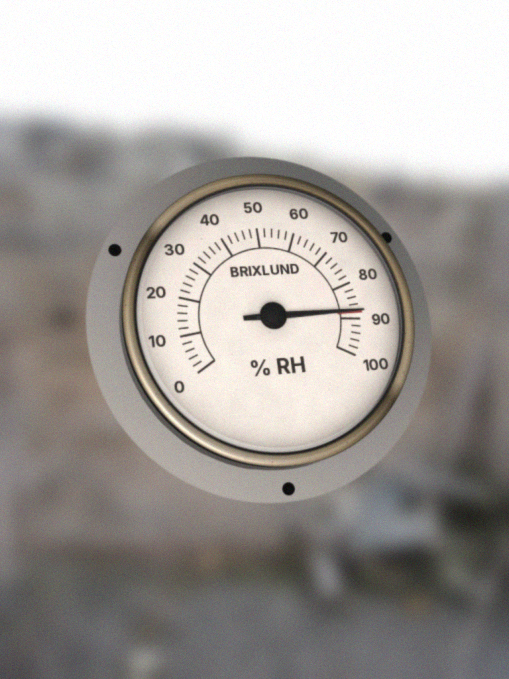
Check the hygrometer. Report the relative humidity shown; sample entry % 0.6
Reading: % 88
